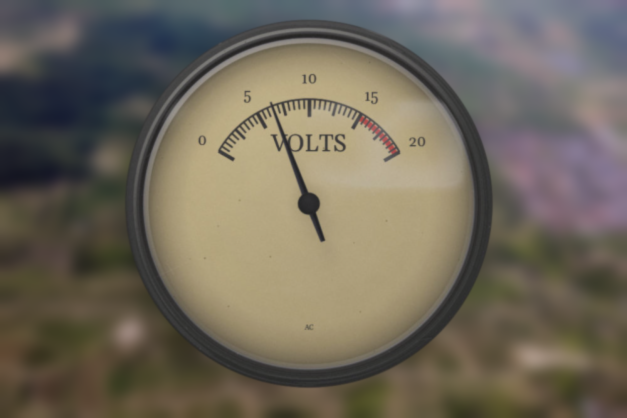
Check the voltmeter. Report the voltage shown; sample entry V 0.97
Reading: V 6.5
